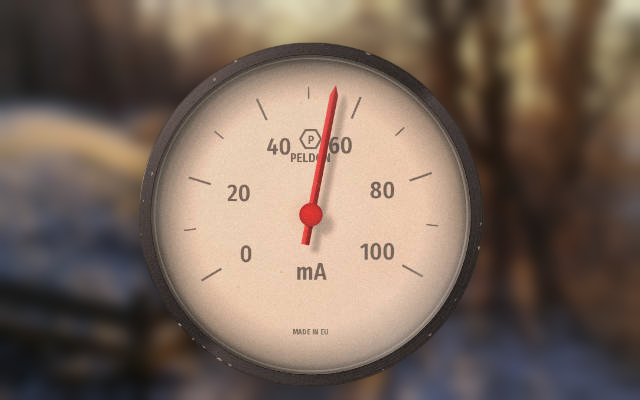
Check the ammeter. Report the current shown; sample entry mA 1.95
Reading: mA 55
